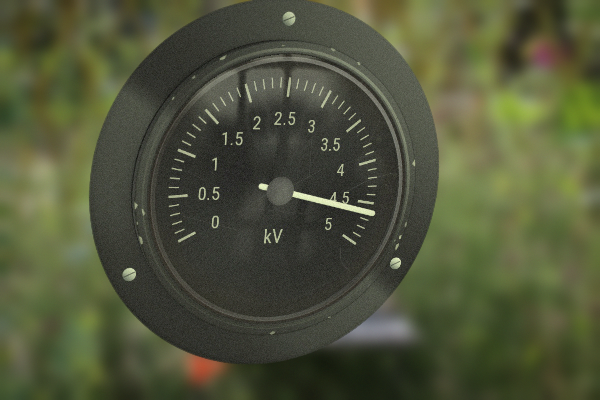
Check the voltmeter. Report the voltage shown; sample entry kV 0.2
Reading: kV 4.6
